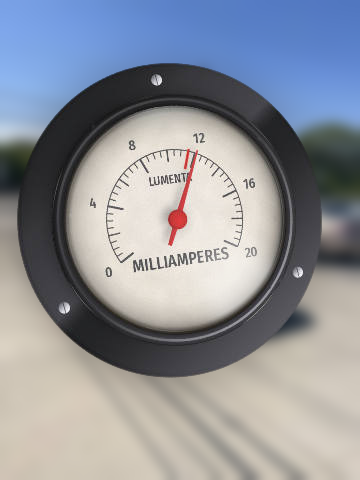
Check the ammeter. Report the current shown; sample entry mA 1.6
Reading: mA 12
